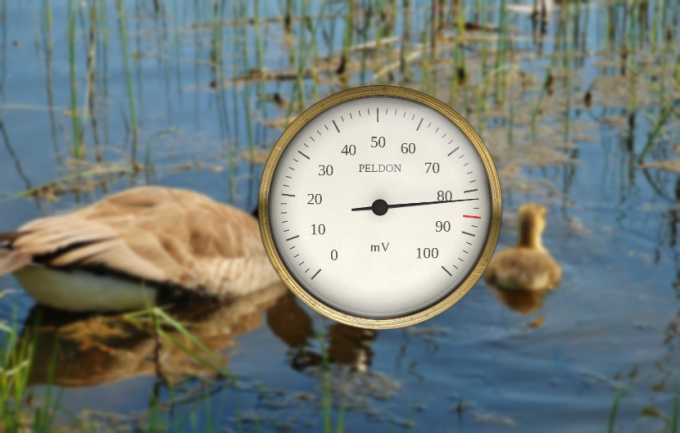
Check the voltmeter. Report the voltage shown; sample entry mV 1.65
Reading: mV 82
